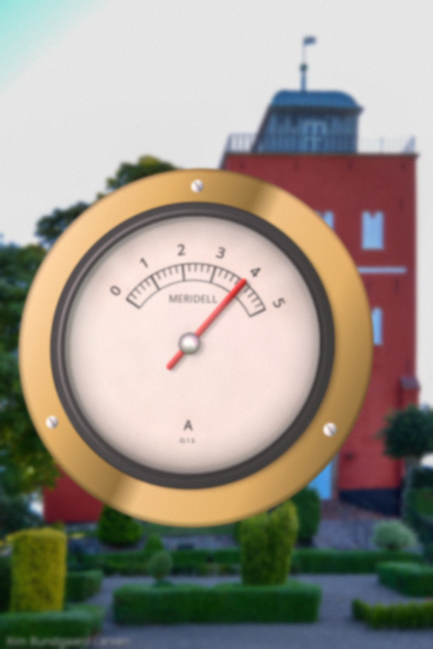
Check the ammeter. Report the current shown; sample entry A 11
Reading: A 4
